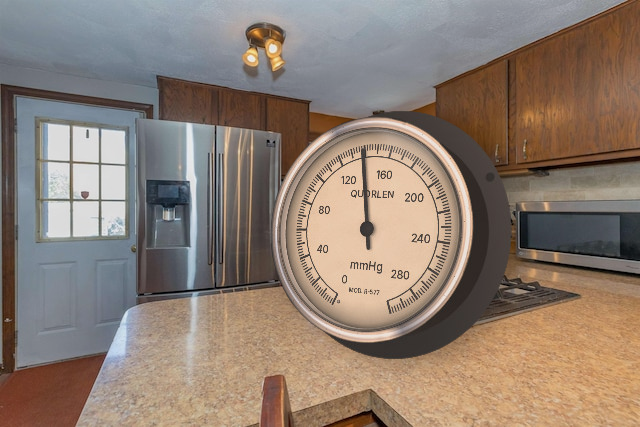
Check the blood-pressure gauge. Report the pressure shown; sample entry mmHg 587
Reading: mmHg 140
